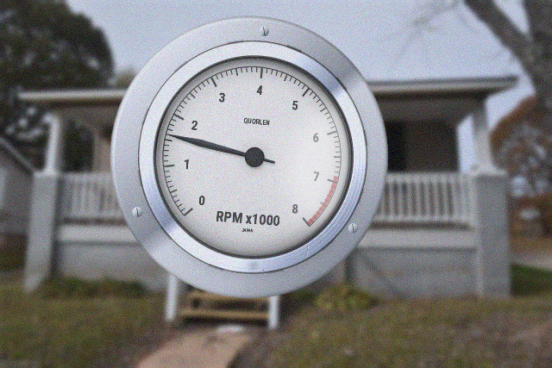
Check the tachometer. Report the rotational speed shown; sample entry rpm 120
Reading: rpm 1600
